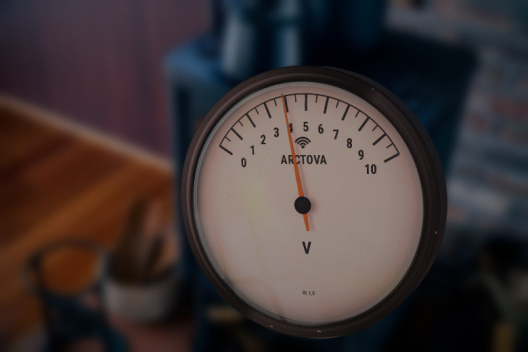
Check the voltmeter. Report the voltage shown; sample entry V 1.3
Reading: V 4
